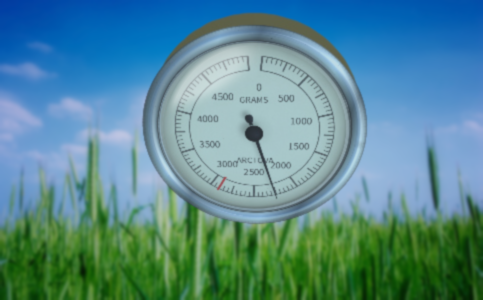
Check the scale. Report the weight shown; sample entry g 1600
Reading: g 2250
